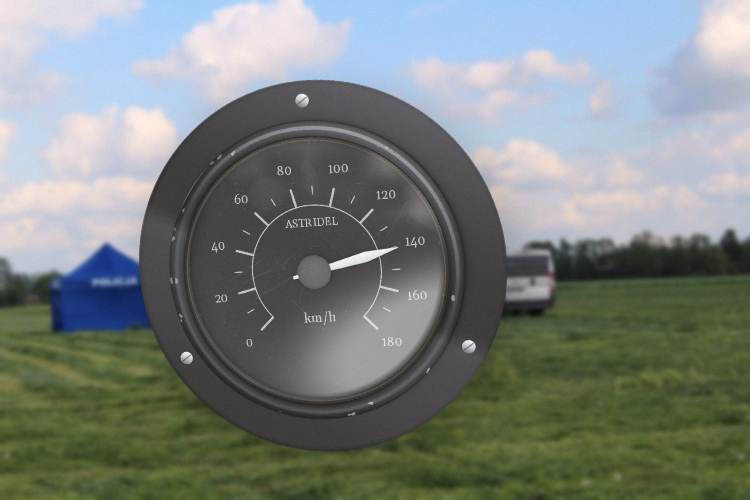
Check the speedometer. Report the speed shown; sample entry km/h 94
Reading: km/h 140
